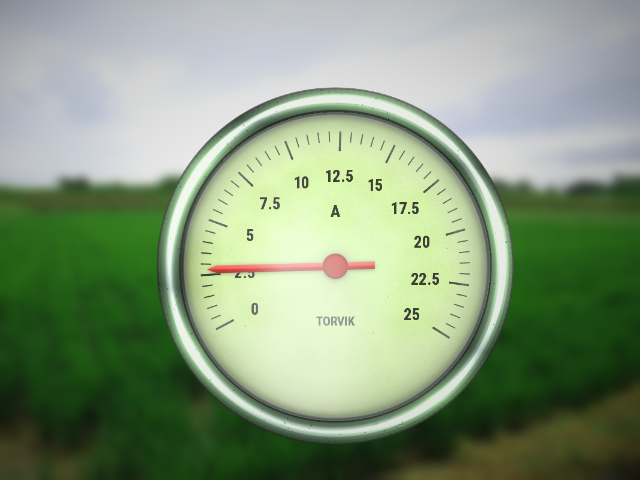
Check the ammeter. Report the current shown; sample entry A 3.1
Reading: A 2.75
